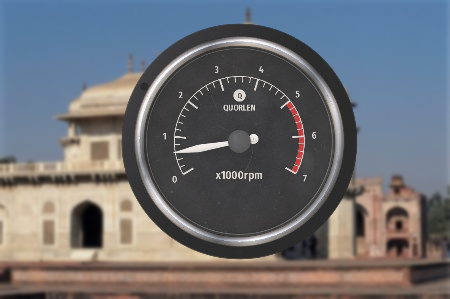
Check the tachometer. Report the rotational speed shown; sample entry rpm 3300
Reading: rpm 600
